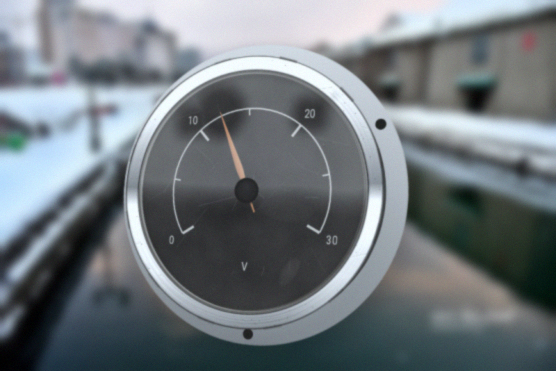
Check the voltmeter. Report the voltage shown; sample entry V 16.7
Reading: V 12.5
